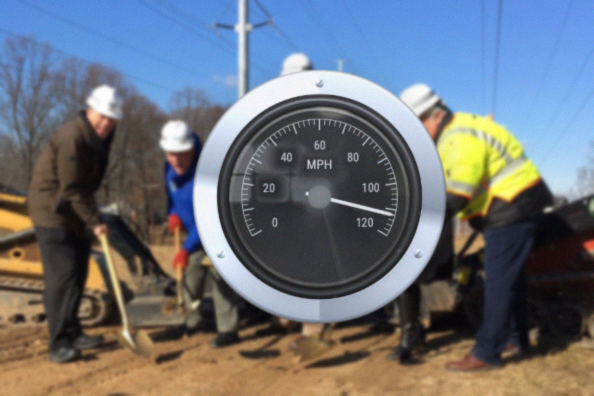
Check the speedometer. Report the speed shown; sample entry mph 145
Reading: mph 112
